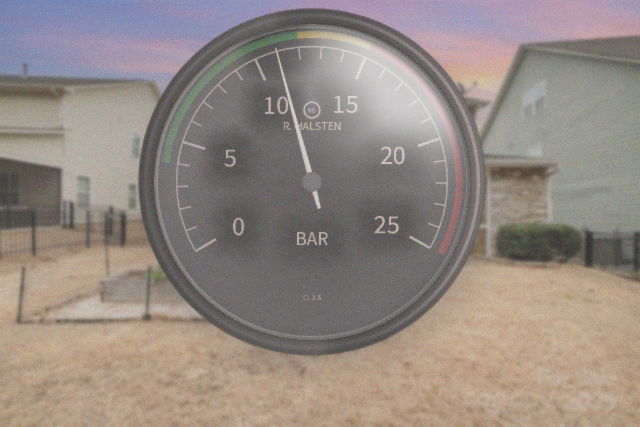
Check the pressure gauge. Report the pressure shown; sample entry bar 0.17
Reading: bar 11
